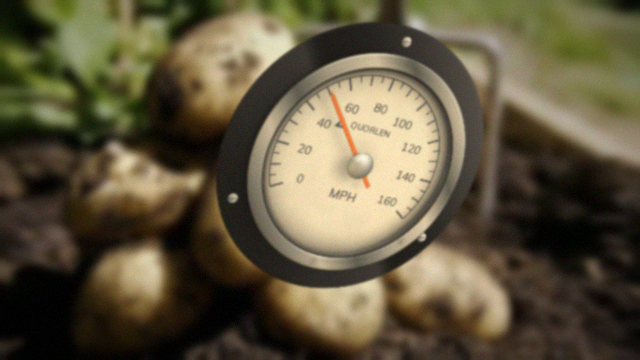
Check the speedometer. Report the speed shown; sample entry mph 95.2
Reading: mph 50
